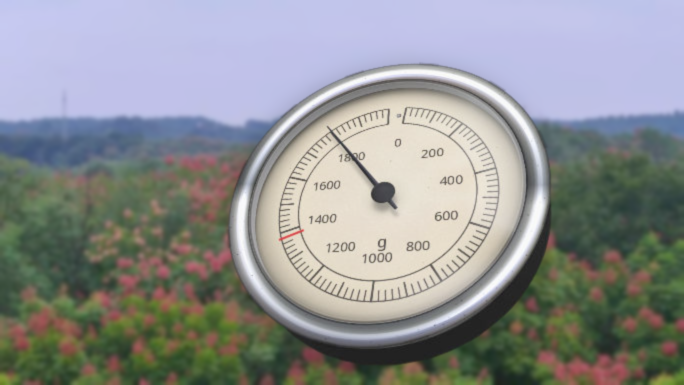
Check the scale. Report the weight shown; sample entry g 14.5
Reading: g 1800
